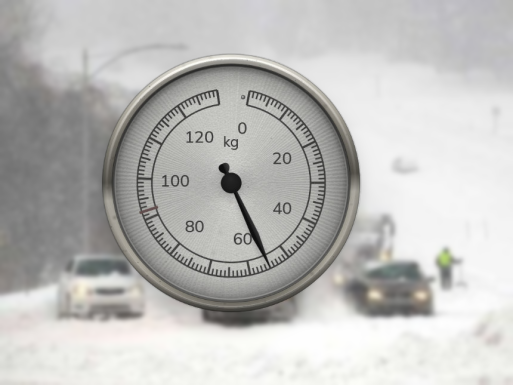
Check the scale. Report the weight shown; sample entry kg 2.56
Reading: kg 55
